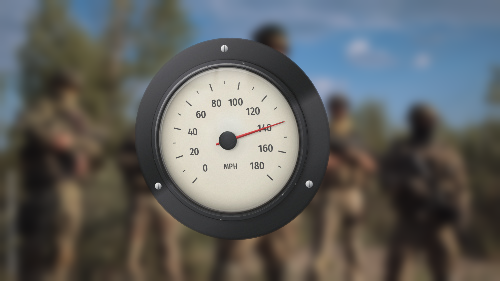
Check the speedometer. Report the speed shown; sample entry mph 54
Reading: mph 140
